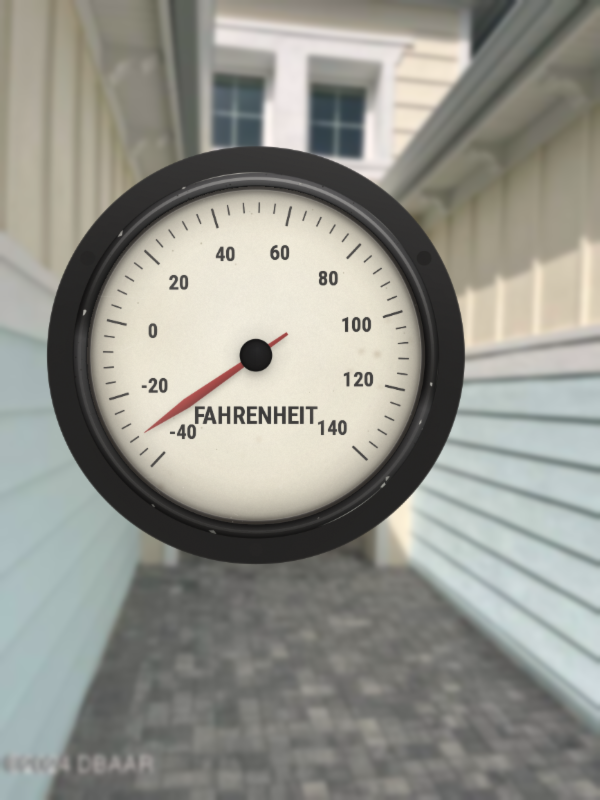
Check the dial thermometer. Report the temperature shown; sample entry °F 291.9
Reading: °F -32
